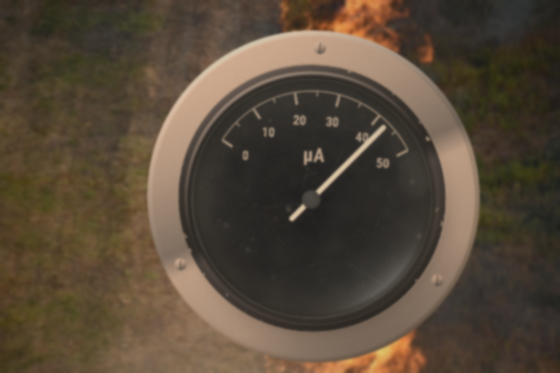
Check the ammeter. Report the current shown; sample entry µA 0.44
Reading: µA 42.5
